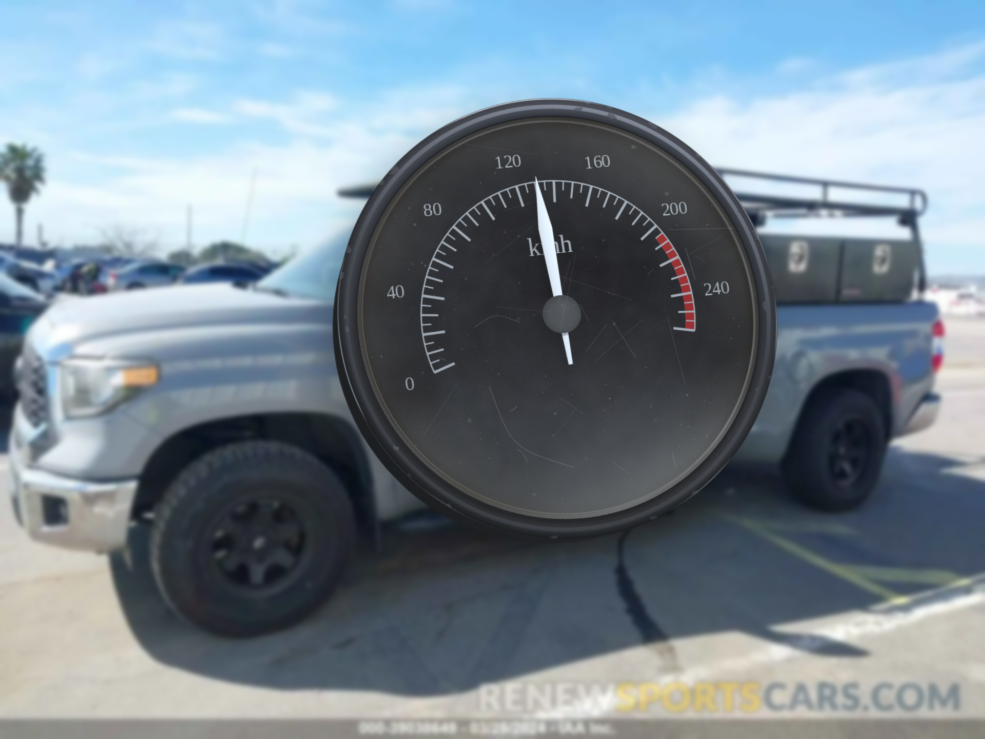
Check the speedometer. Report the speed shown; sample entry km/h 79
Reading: km/h 130
